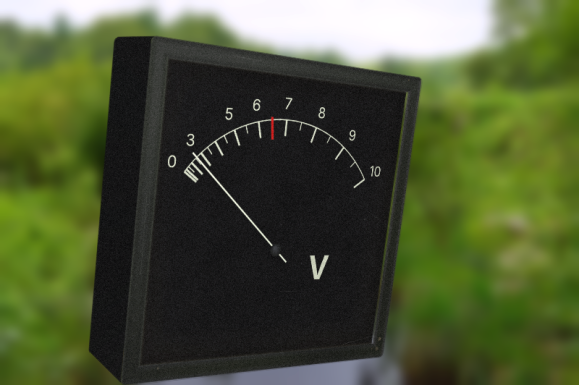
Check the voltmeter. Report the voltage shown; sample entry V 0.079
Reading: V 2.5
